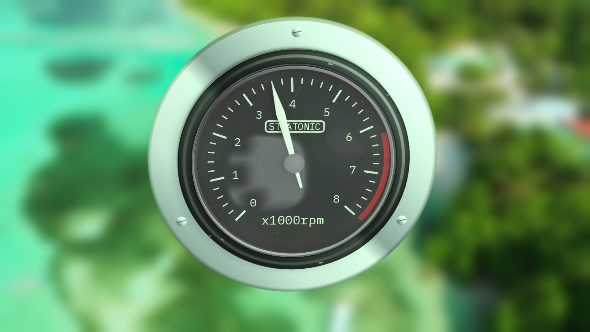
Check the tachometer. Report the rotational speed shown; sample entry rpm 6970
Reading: rpm 3600
